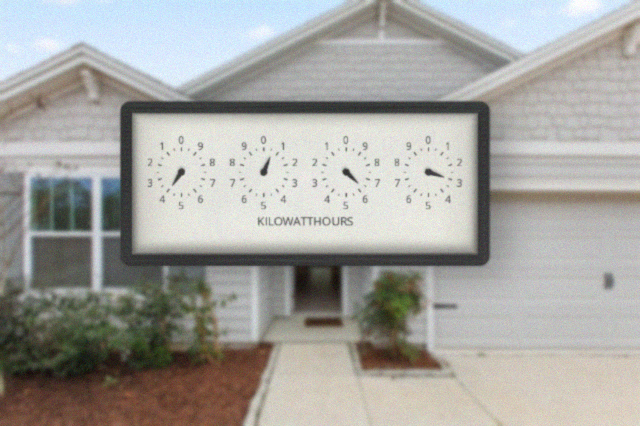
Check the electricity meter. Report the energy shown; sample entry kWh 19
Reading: kWh 4063
